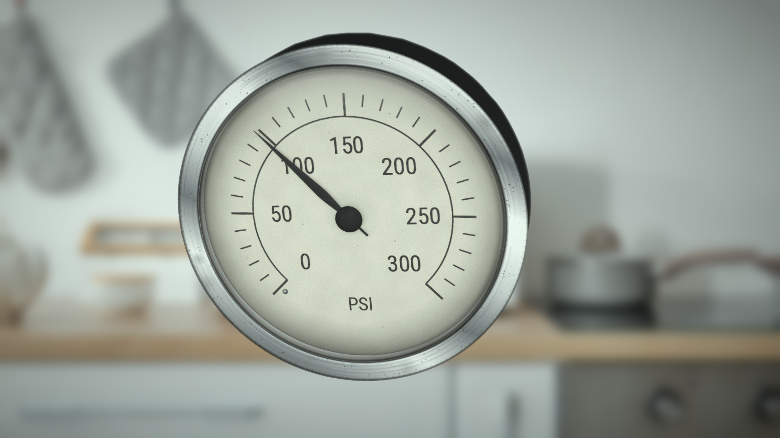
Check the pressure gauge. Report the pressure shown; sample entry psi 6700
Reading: psi 100
